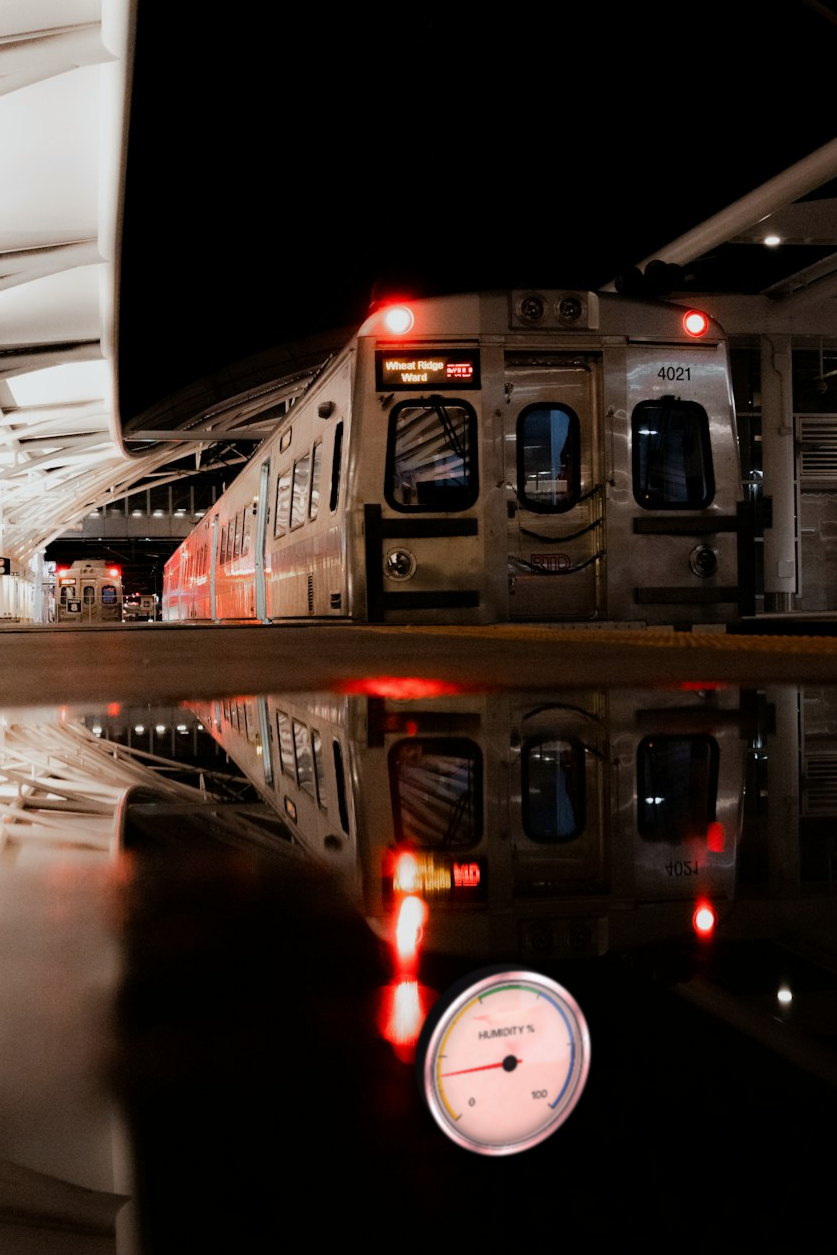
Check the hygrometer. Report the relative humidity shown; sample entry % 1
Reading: % 15
